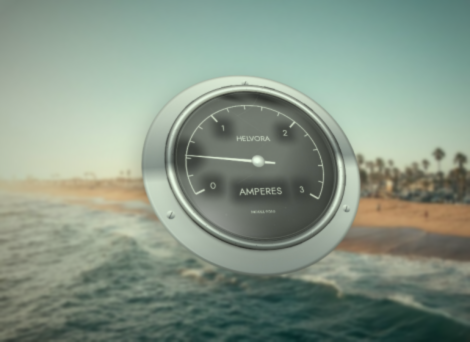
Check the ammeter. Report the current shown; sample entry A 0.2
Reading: A 0.4
